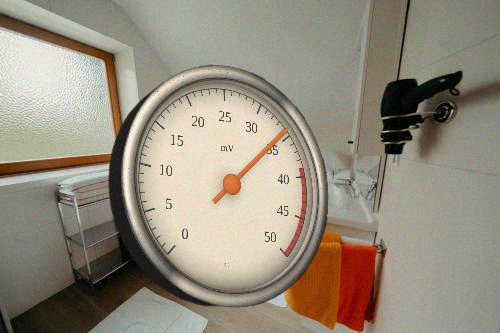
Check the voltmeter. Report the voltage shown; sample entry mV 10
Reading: mV 34
